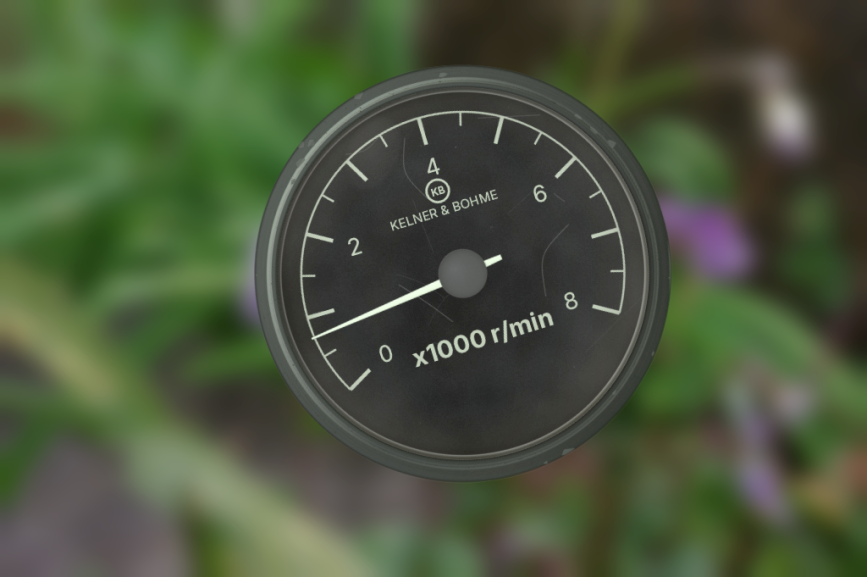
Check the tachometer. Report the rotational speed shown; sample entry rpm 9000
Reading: rpm 750
